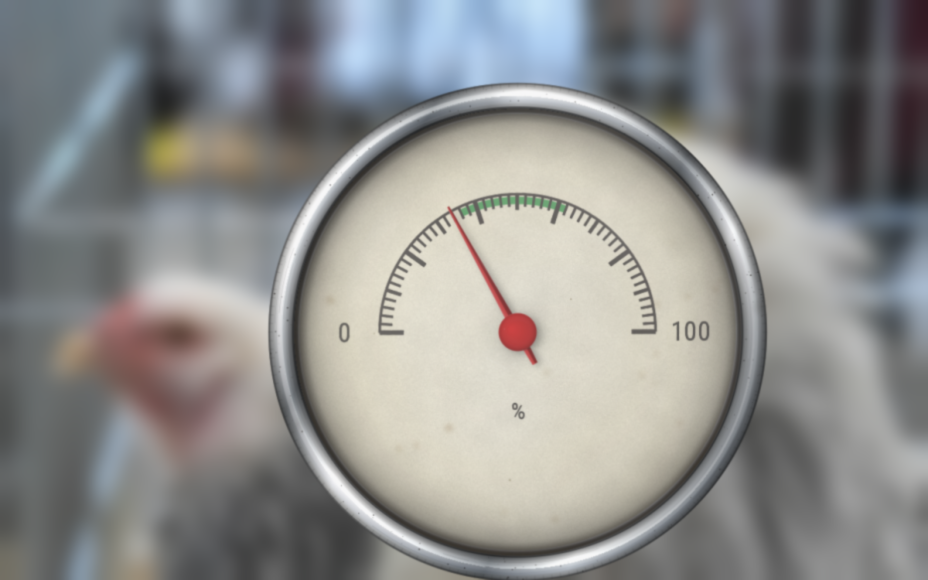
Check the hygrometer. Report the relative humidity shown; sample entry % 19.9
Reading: % 34
